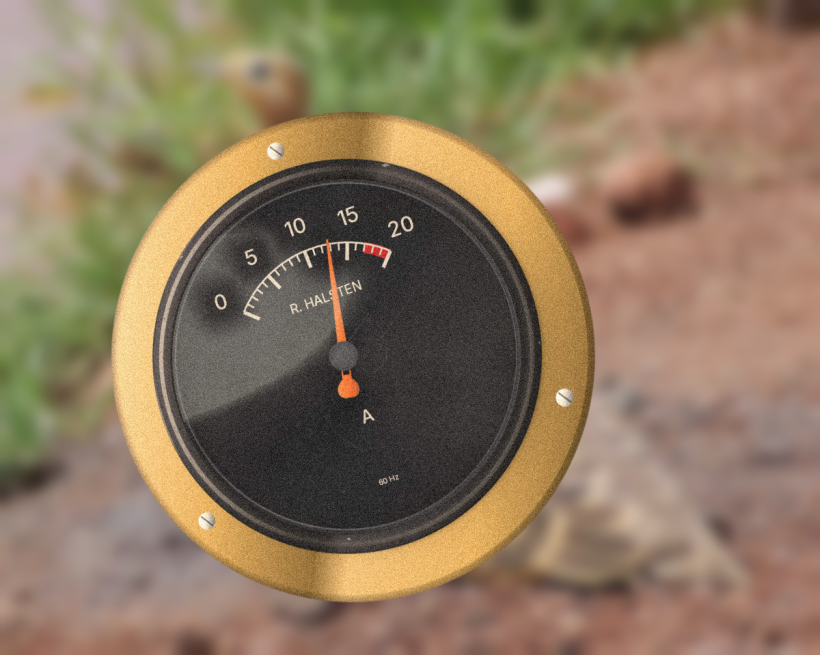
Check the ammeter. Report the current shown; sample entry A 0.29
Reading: A 13
